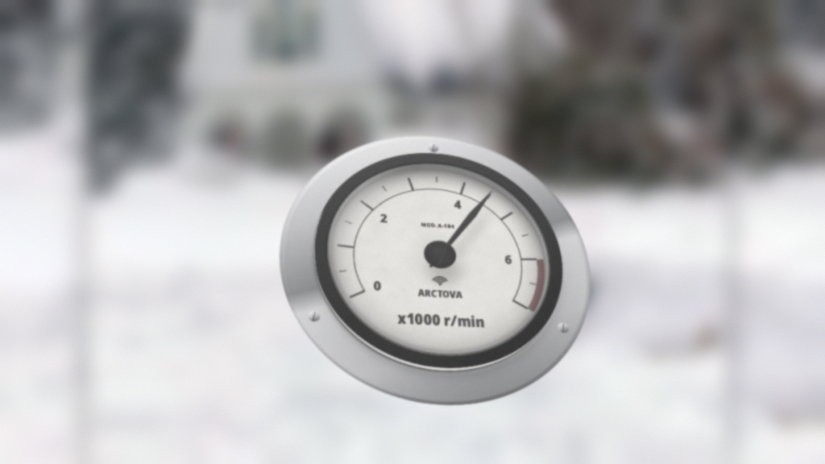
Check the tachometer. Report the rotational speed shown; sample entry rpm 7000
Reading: rpm 4500
